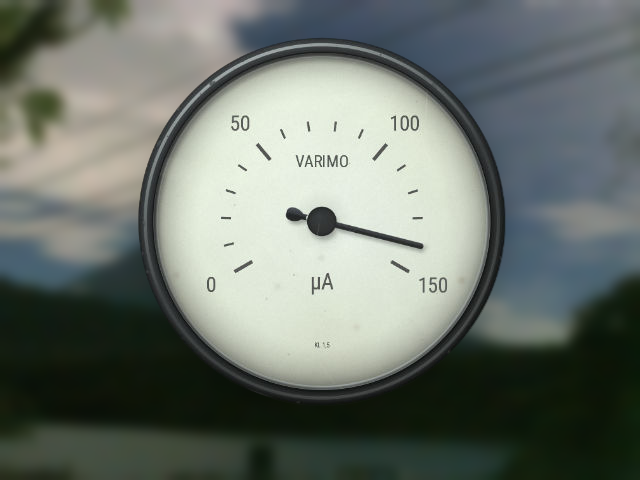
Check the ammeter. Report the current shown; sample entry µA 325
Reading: µA 140
